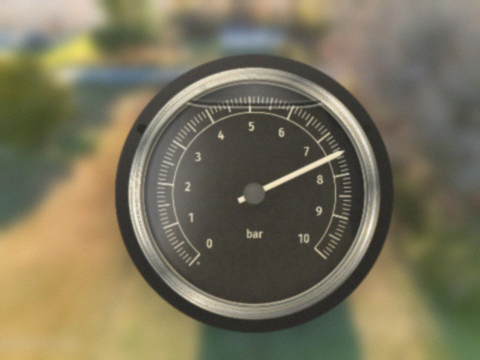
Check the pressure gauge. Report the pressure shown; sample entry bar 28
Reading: bar 7.5
